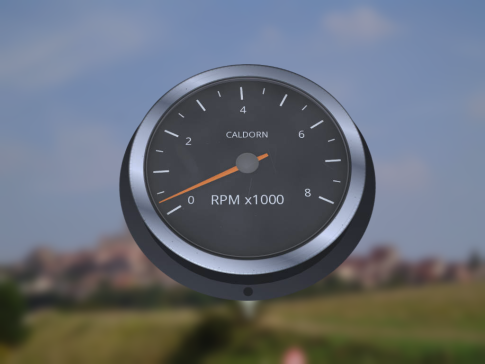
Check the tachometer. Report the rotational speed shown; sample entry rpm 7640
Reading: rpm 250
